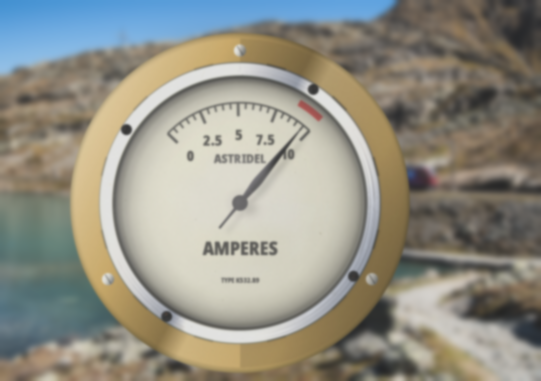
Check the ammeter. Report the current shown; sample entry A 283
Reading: A 9.5
